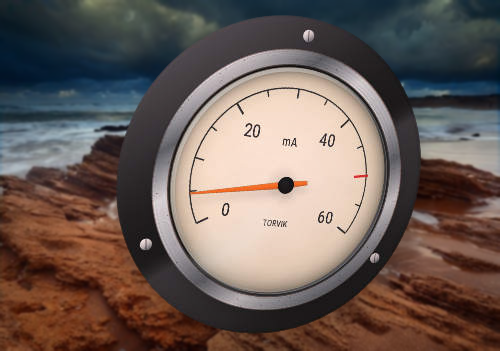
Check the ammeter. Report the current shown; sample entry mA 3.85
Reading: mA 5
